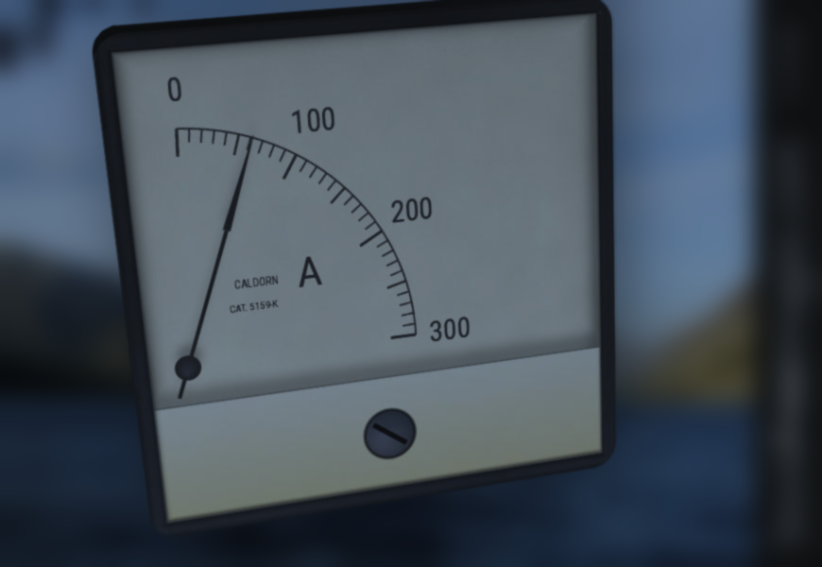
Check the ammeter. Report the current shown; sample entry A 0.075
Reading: A 60
